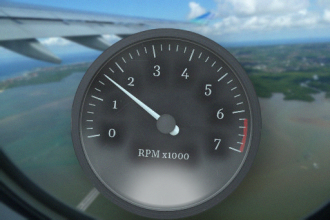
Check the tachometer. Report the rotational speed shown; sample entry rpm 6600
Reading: rpm 1600
